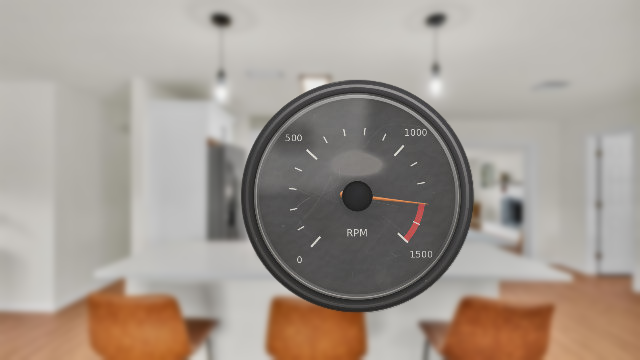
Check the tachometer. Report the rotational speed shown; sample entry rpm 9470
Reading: rpm 1300
